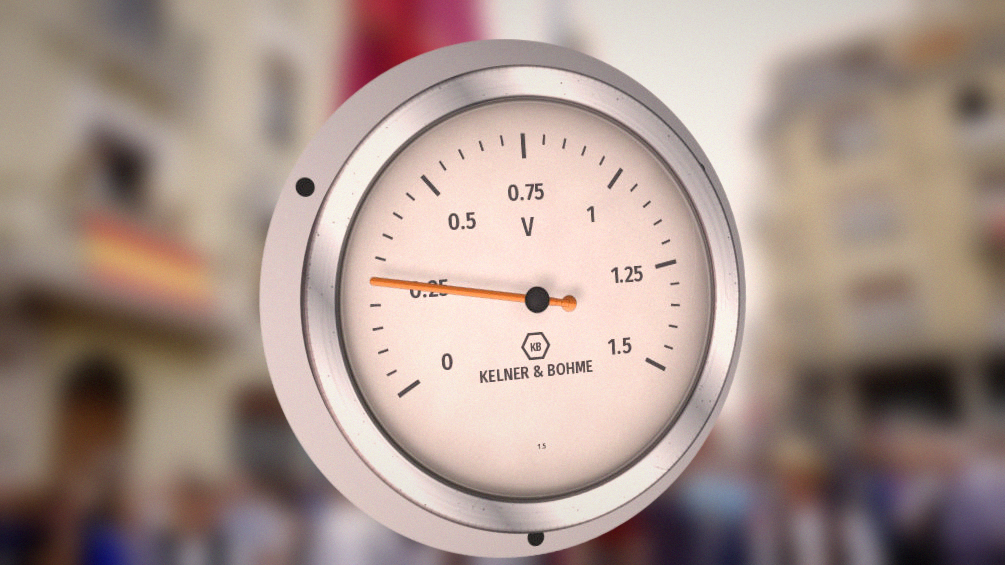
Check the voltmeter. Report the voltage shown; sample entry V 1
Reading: V 0.25
